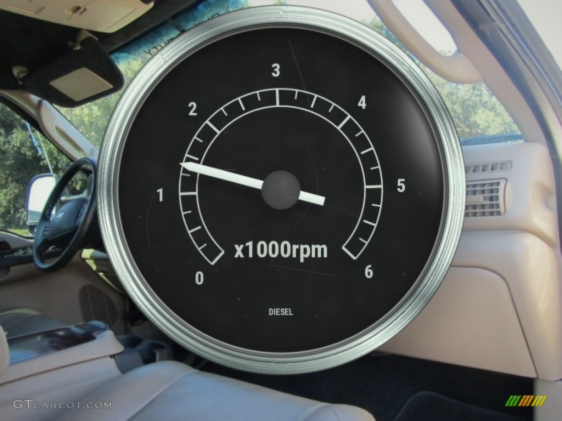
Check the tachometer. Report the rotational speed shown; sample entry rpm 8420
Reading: rpm 1375
